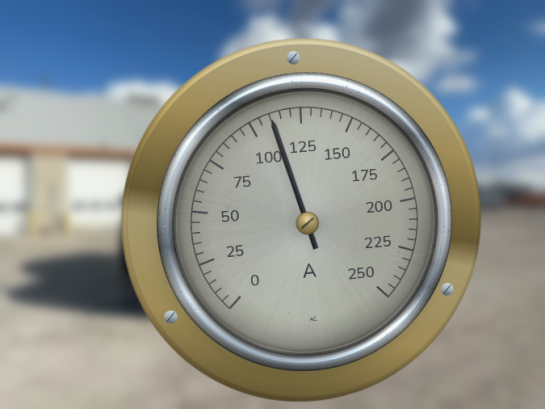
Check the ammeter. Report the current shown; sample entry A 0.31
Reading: A 110
